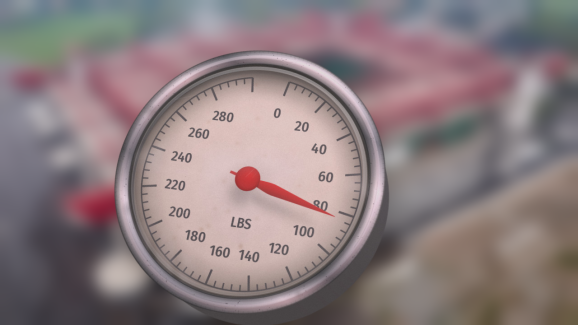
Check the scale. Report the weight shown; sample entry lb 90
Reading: lb 84
